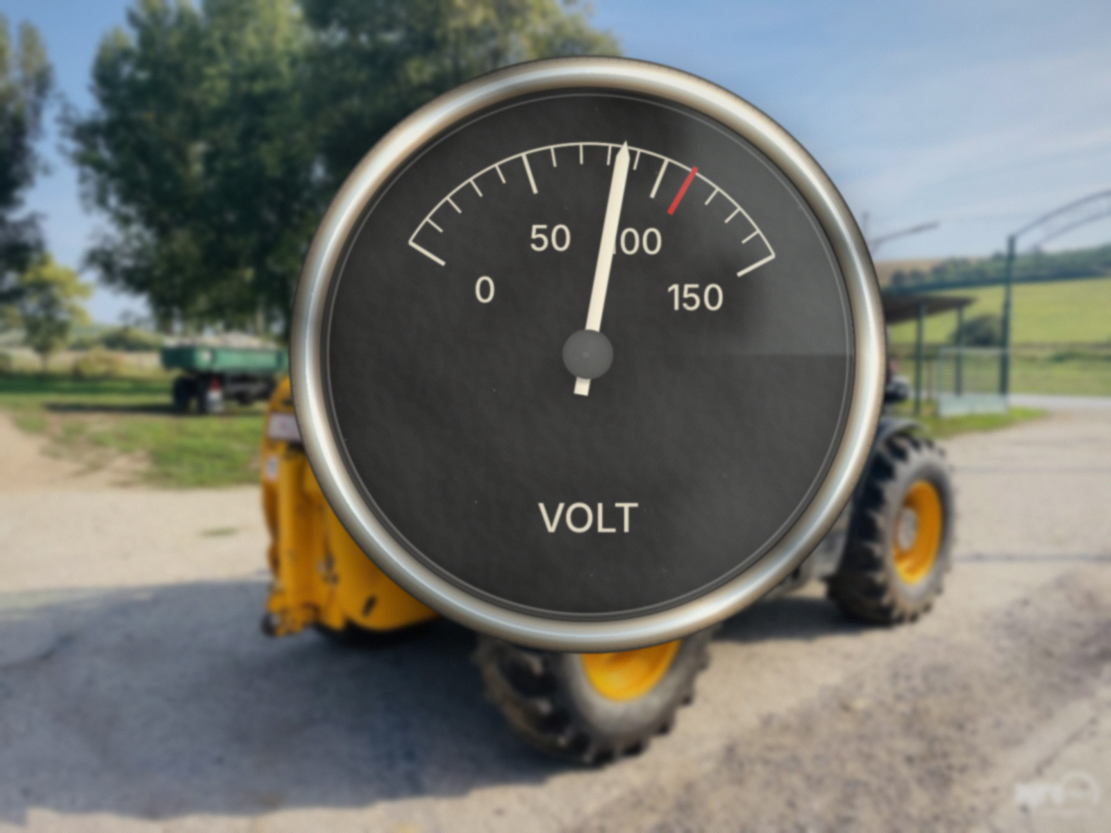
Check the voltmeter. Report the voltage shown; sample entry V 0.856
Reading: V 85
